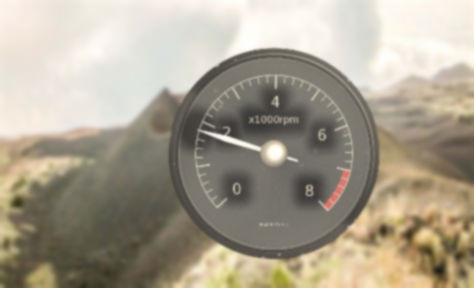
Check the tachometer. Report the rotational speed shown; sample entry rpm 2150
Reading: rpm 1800
